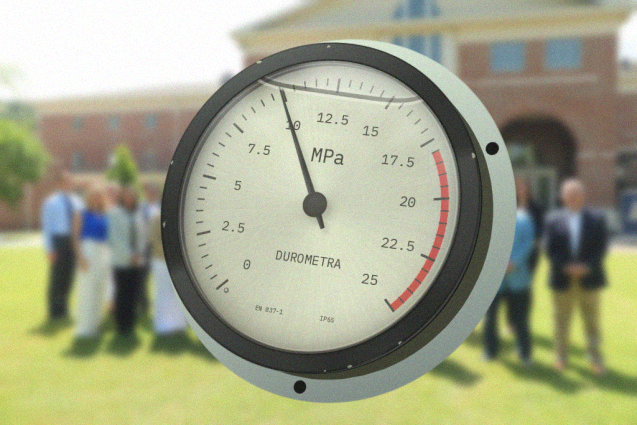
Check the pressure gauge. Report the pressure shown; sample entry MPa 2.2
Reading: MPa 10
